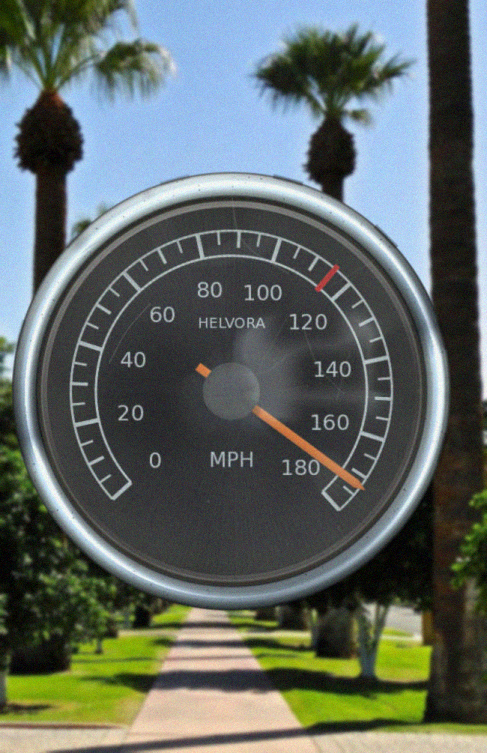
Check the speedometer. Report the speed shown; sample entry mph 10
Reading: mph 172.5
